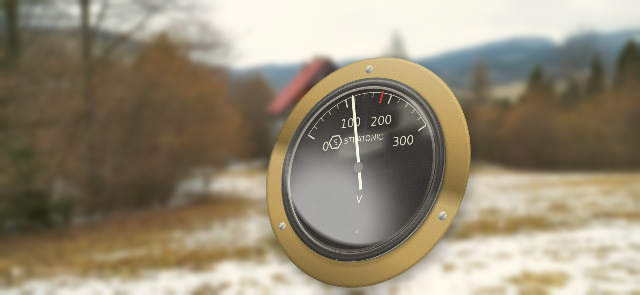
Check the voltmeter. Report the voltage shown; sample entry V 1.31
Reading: V 120
